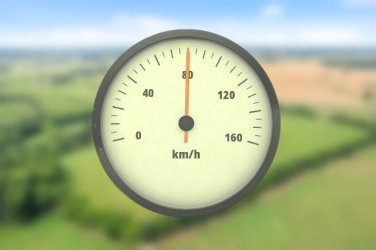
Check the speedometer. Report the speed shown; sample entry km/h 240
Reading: km/h 80
